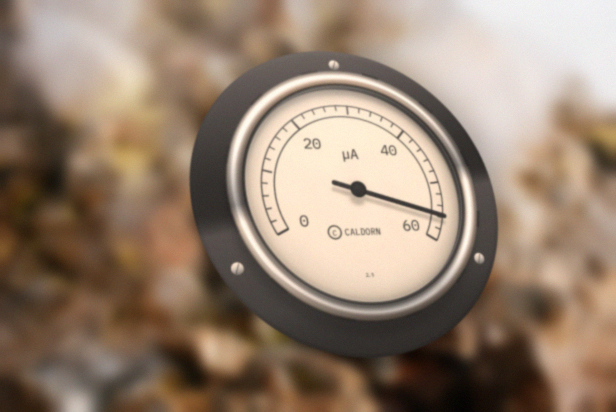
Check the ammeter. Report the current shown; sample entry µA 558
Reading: µA 56
